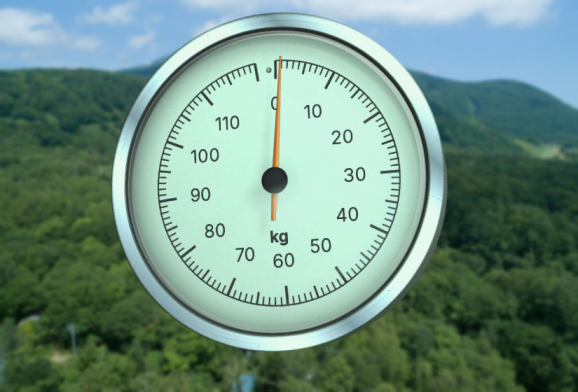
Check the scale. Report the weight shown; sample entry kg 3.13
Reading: kg 1
